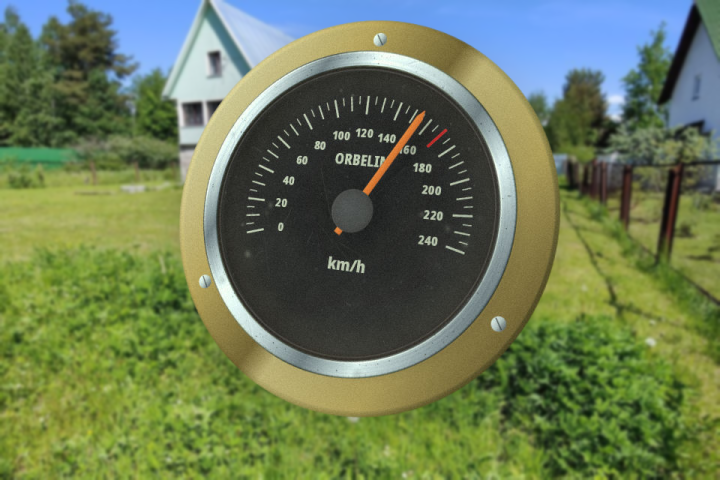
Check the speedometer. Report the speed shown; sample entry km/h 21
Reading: km/h 155
